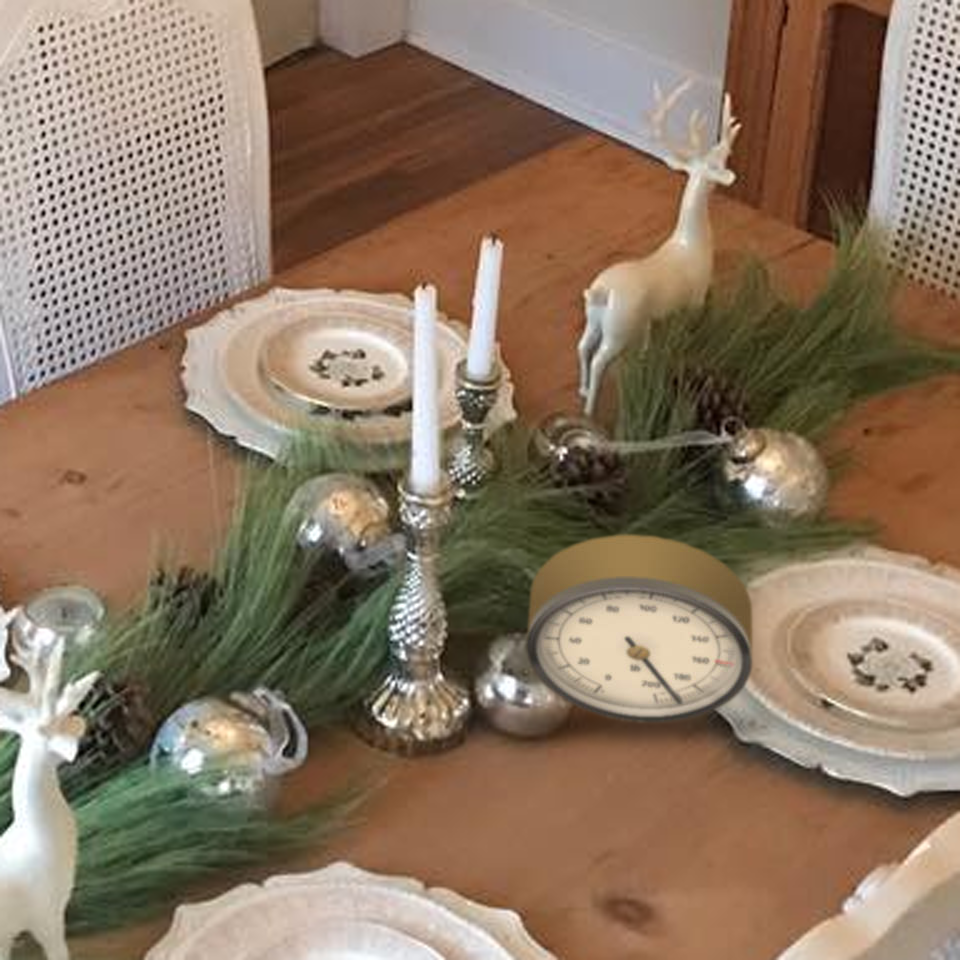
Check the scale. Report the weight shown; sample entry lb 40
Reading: lb 190
